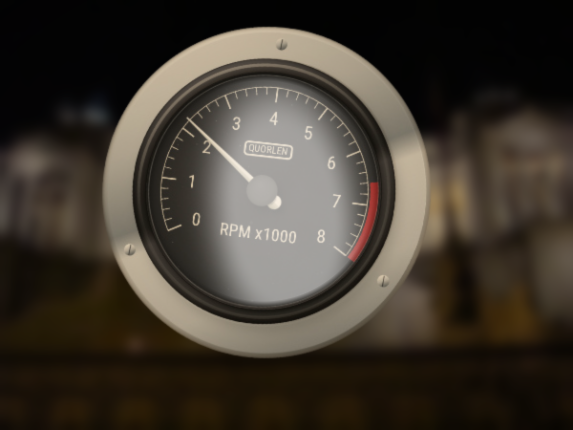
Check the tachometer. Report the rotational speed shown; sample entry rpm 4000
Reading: rpm 2200
